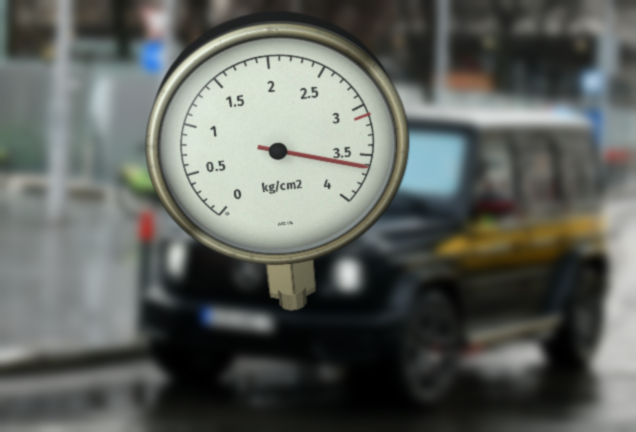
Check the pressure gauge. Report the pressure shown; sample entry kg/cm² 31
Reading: kg/cm² 3.6
